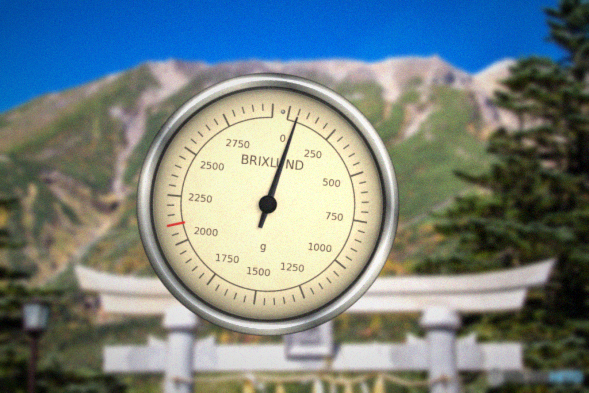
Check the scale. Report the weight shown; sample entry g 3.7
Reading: g 50
